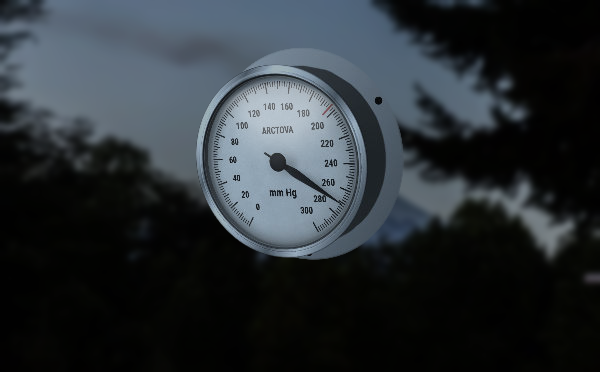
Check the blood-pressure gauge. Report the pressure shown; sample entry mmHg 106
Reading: mmHg 270
